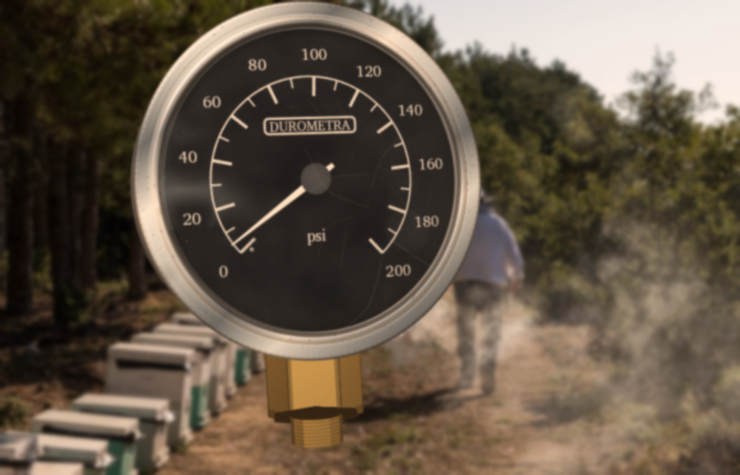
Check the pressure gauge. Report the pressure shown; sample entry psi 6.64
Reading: psi 5
